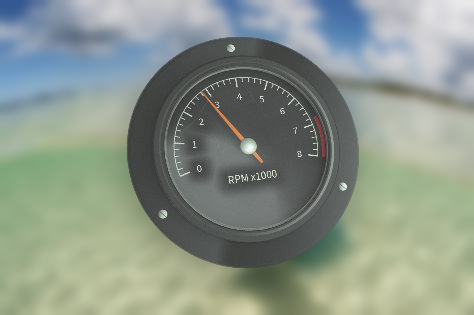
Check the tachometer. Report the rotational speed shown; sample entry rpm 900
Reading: rpm 2800
